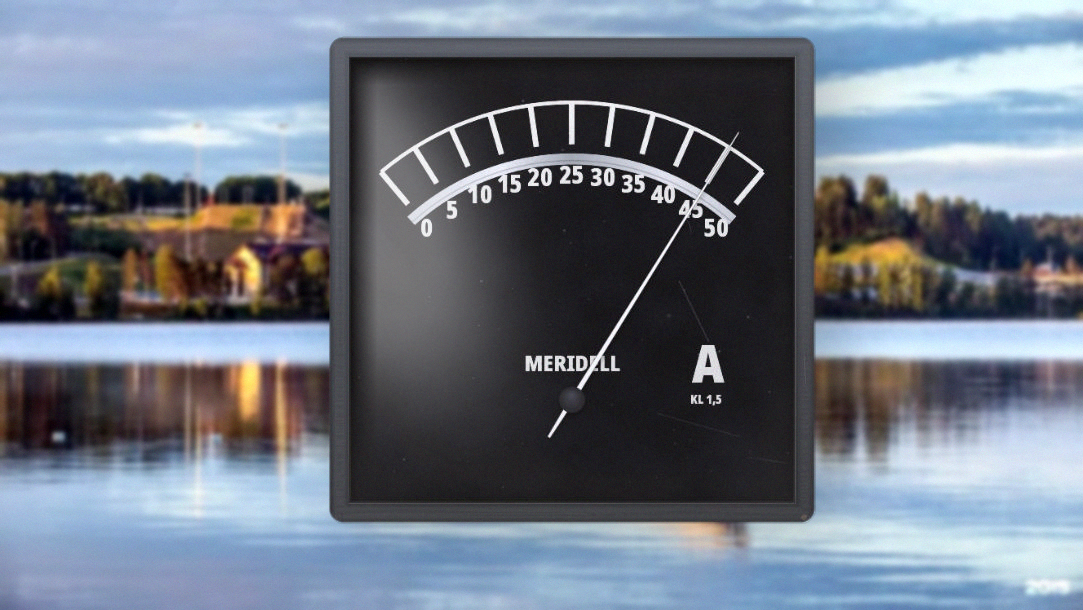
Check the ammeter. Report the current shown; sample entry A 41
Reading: A 45
